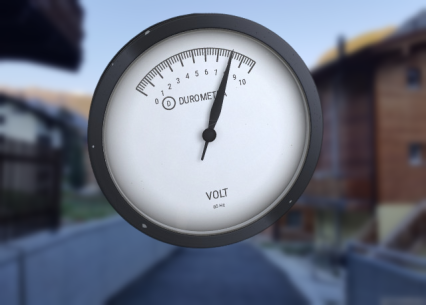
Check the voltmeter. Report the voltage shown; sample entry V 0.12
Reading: V 8
